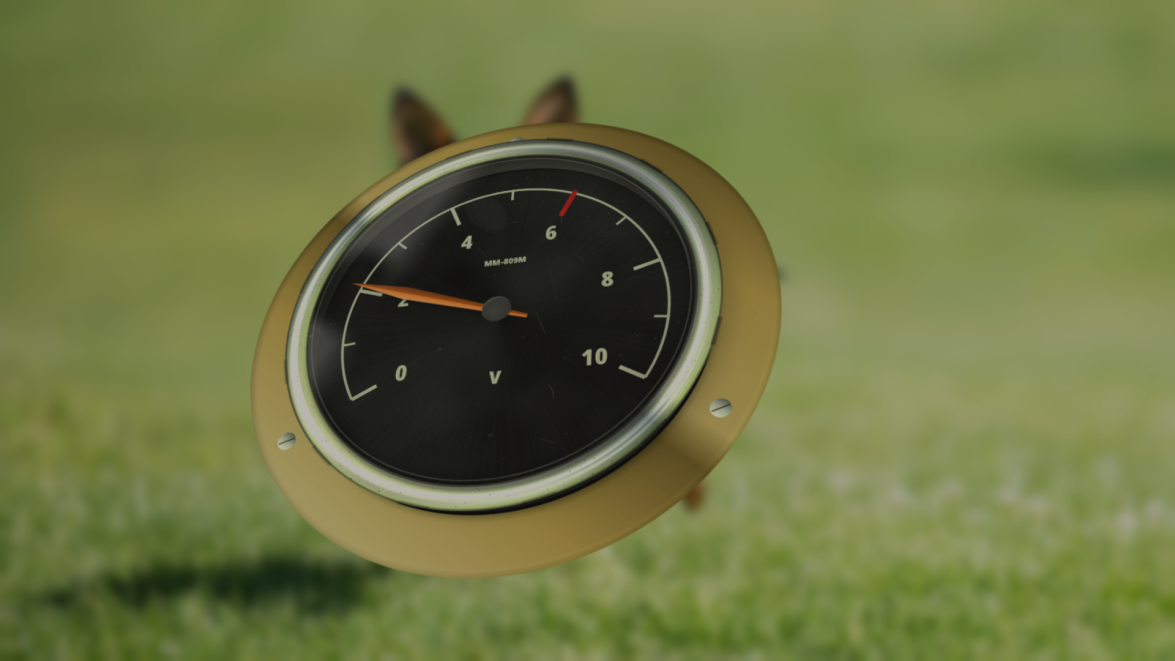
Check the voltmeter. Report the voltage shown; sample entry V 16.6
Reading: V 2
